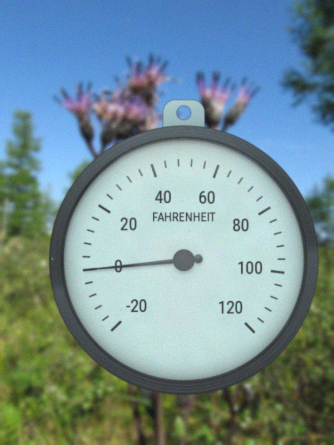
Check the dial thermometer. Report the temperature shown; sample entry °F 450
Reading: °F 0
